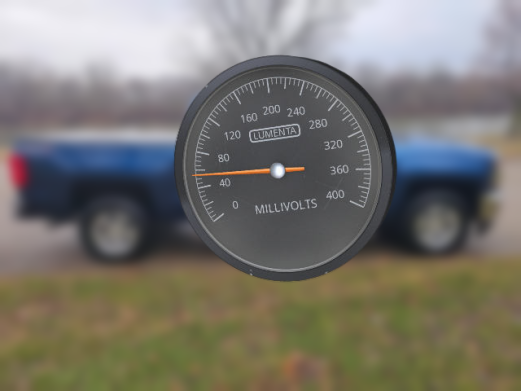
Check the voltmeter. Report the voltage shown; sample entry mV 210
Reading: mV 55
